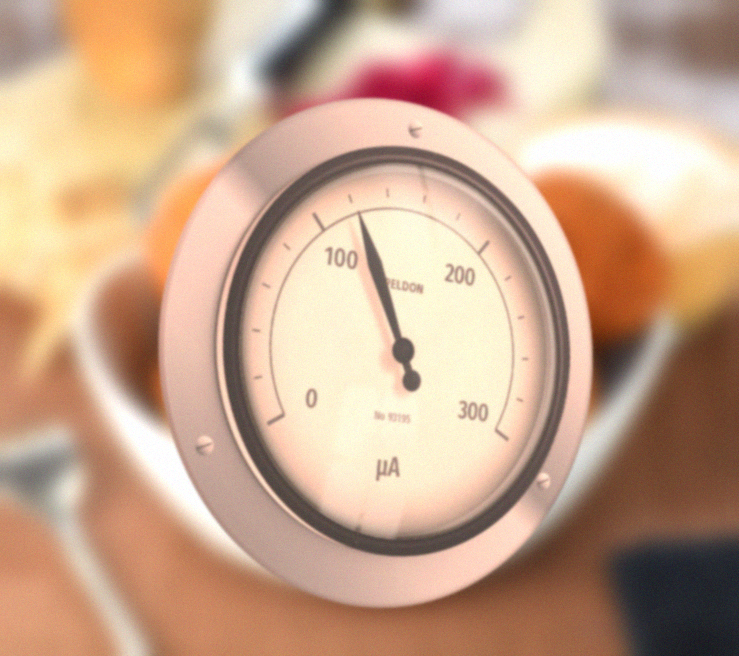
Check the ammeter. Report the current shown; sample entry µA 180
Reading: µA 120
